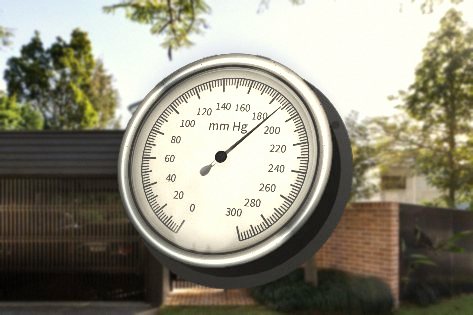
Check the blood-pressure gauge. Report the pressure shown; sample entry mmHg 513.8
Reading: mmHg 190
